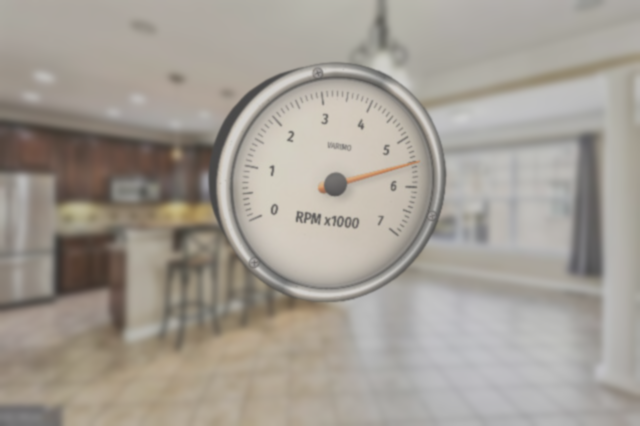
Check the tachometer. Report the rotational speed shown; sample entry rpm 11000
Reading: rpm 5500
